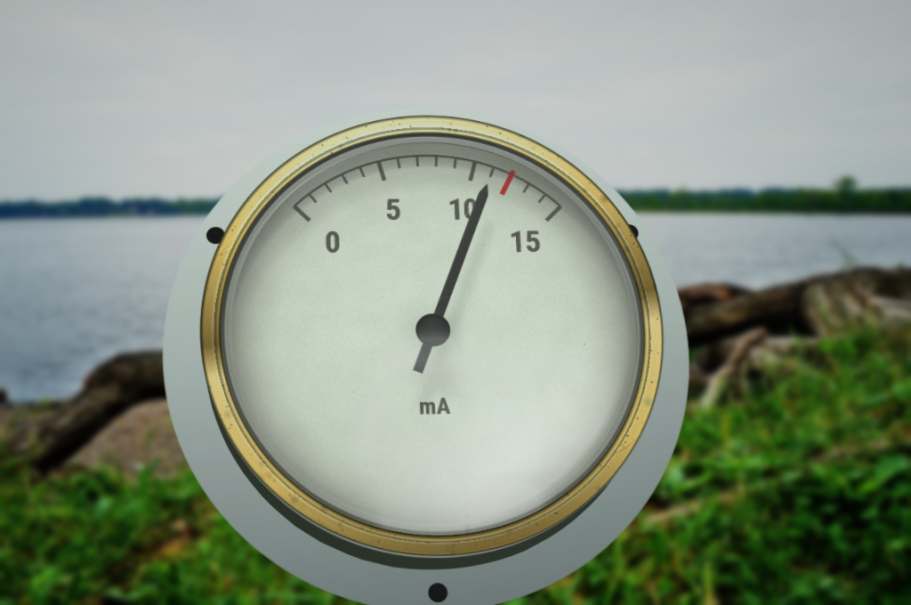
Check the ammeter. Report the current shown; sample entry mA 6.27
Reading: mA 11
